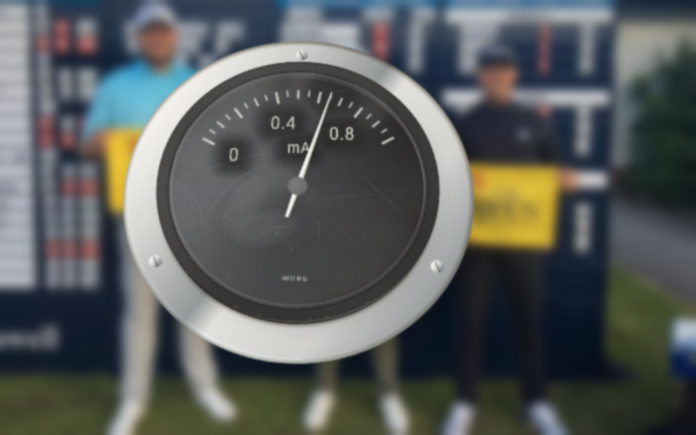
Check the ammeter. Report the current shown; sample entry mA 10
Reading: mA 0.65
